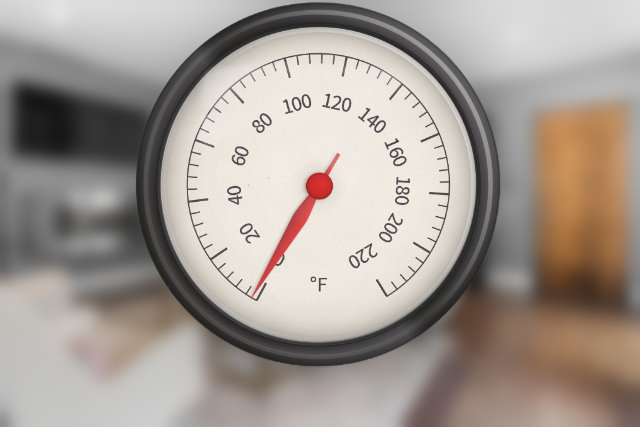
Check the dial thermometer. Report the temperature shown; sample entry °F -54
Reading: °F 2
